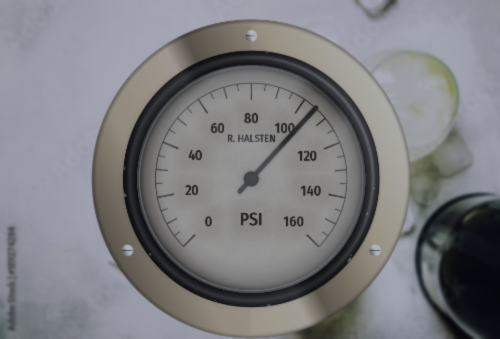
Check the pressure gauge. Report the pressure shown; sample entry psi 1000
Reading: psi 105
